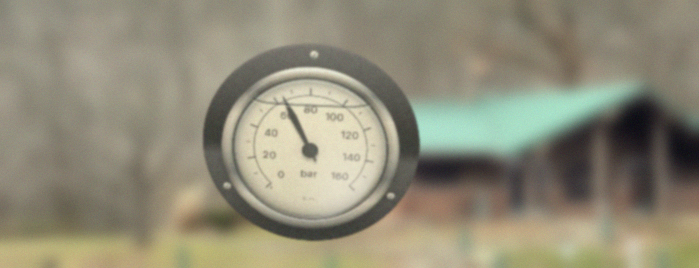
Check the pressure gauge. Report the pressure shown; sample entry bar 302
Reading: bar 65
